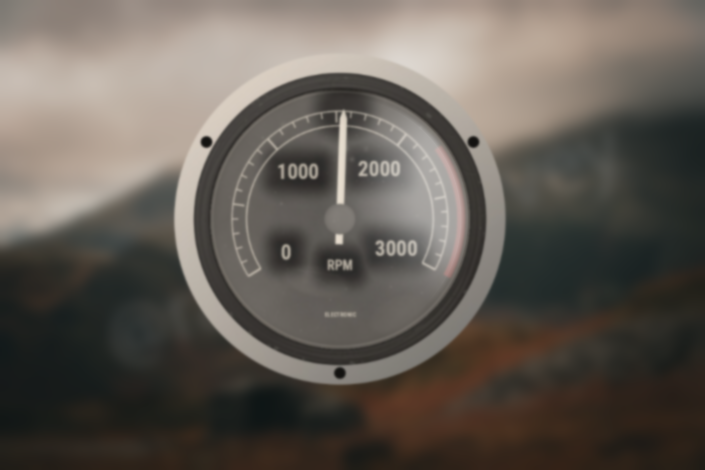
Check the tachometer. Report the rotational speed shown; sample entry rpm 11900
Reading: rpm 1550
